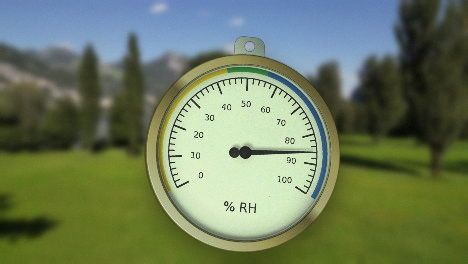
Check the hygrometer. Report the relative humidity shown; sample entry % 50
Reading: % 86
